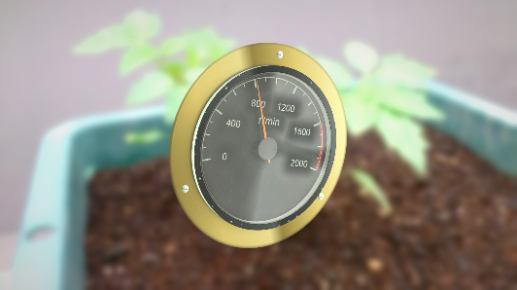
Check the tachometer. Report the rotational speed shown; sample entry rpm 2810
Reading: rpm 800
